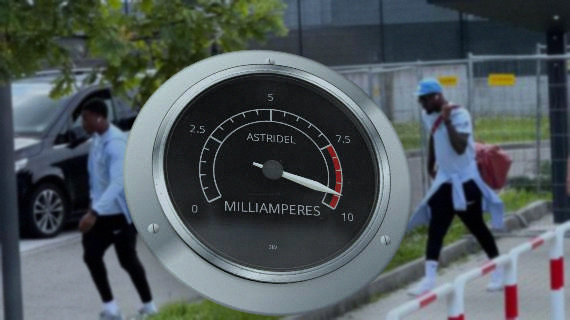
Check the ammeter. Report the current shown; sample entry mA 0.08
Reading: mA 9.5
